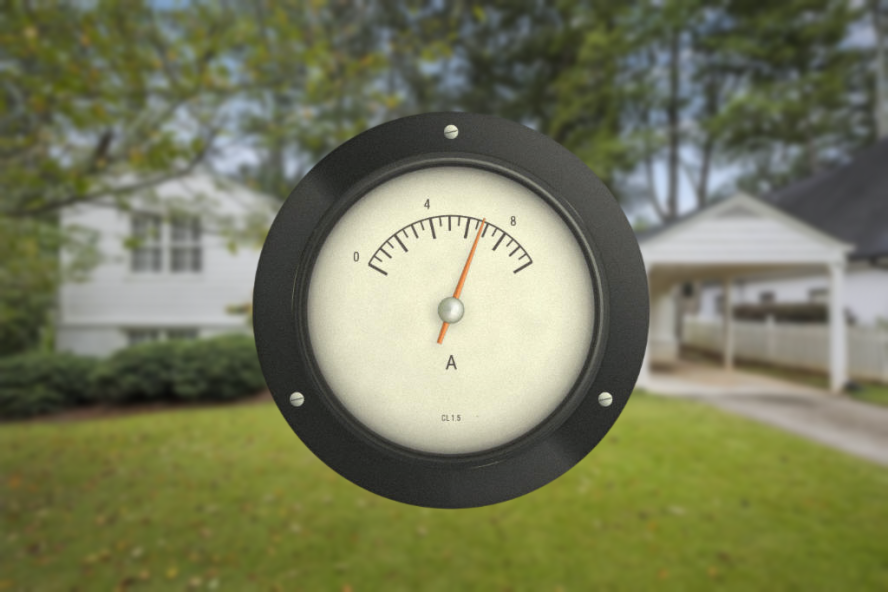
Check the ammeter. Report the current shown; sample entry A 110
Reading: A 6.75
